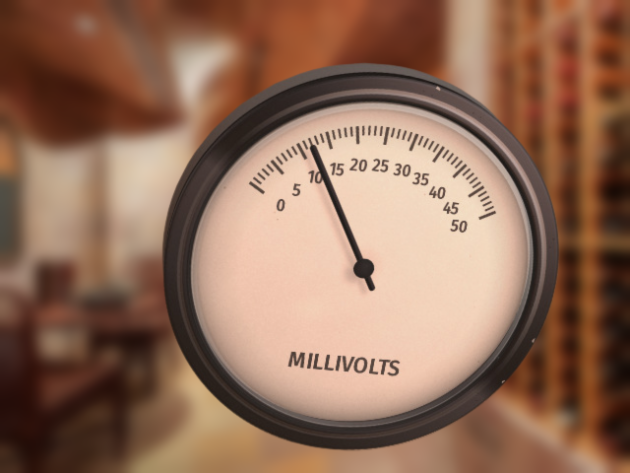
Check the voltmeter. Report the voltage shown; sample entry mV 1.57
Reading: mV 12
